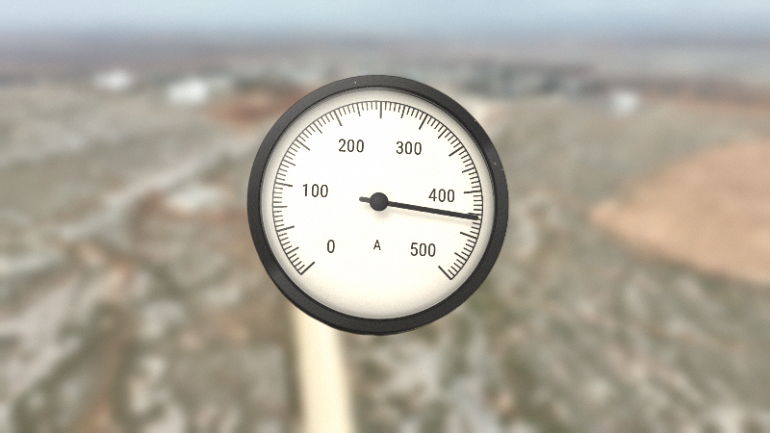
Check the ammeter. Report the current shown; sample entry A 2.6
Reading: A 430
